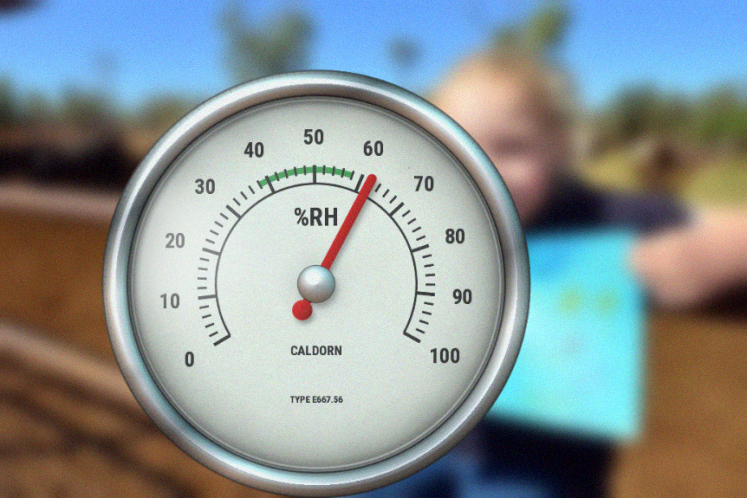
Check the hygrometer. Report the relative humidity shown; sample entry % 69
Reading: % 62
